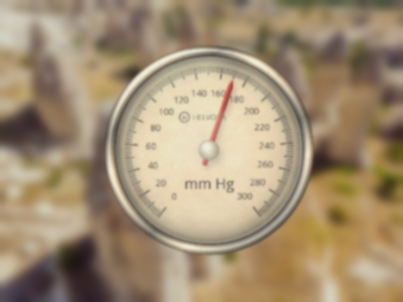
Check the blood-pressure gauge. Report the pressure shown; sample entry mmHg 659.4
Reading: mmHg 170
